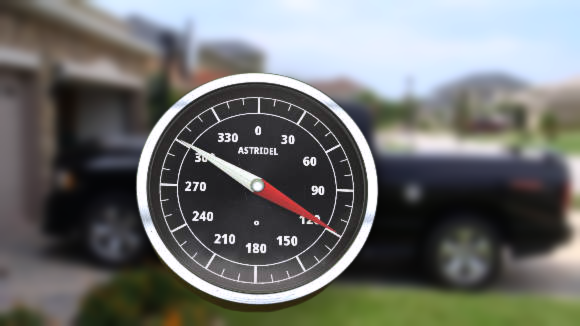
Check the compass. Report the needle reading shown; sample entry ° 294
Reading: ° 120
